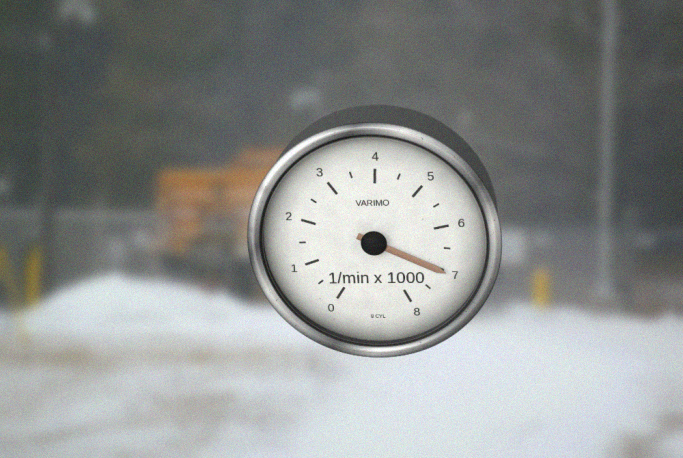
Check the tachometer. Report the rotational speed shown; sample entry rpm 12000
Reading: rpm 7000
